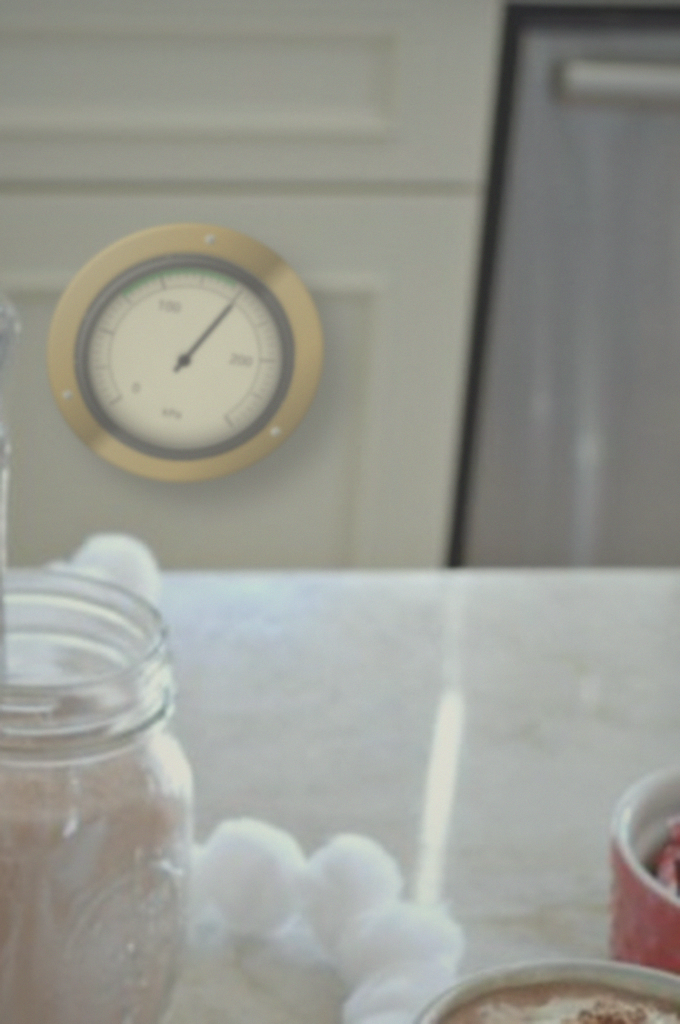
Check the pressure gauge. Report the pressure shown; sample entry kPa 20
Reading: kPa 150
